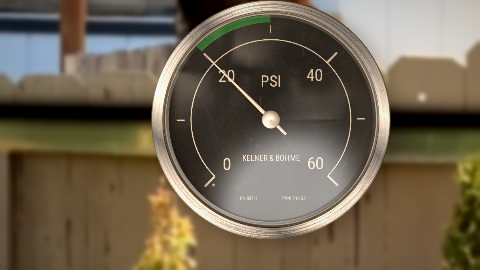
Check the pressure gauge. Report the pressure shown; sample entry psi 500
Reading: psi 20
